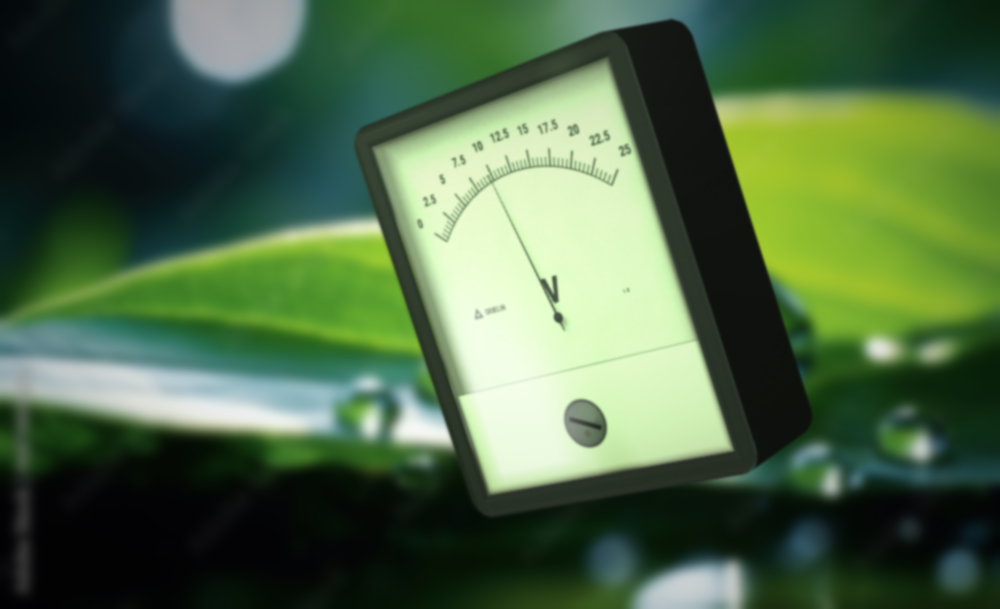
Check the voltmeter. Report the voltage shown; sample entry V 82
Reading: V 10
